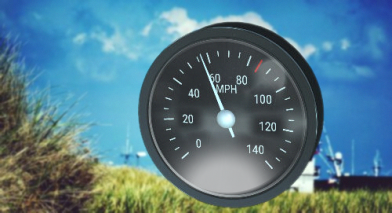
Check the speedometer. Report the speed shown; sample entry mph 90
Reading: mph 57.5
